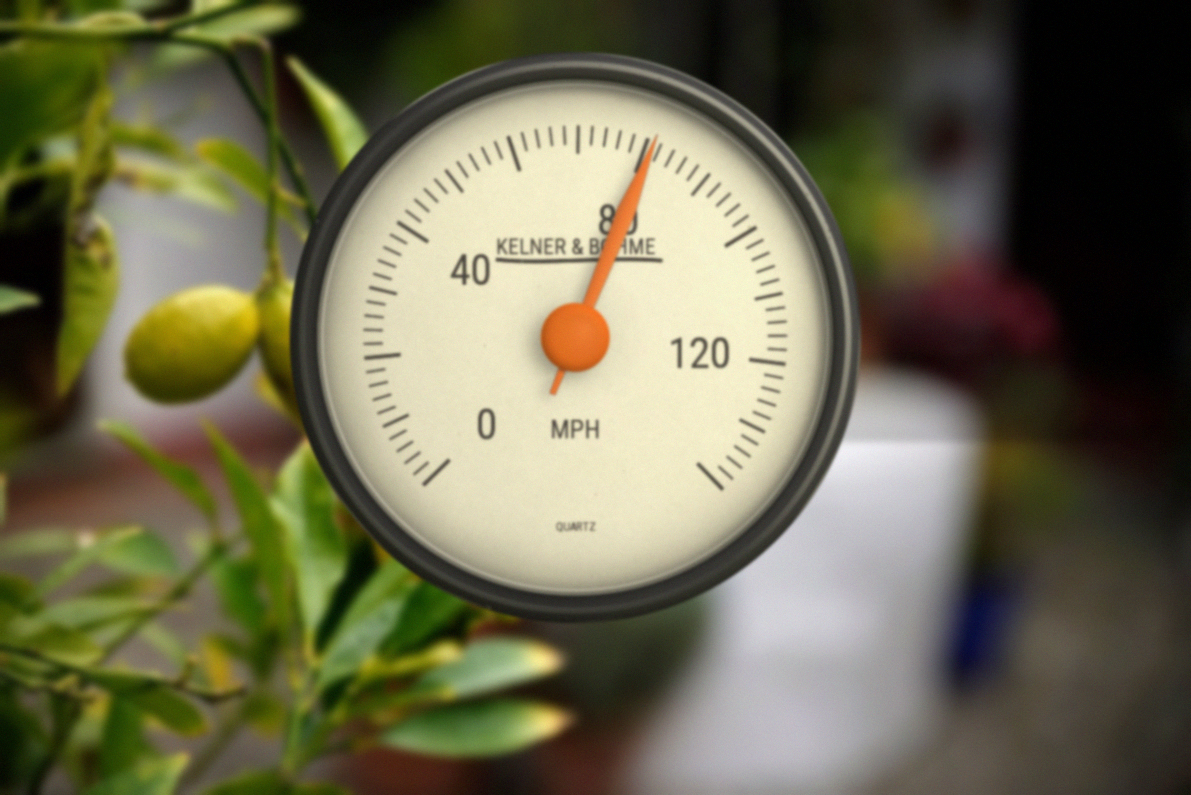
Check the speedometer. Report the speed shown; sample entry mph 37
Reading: mph 81
